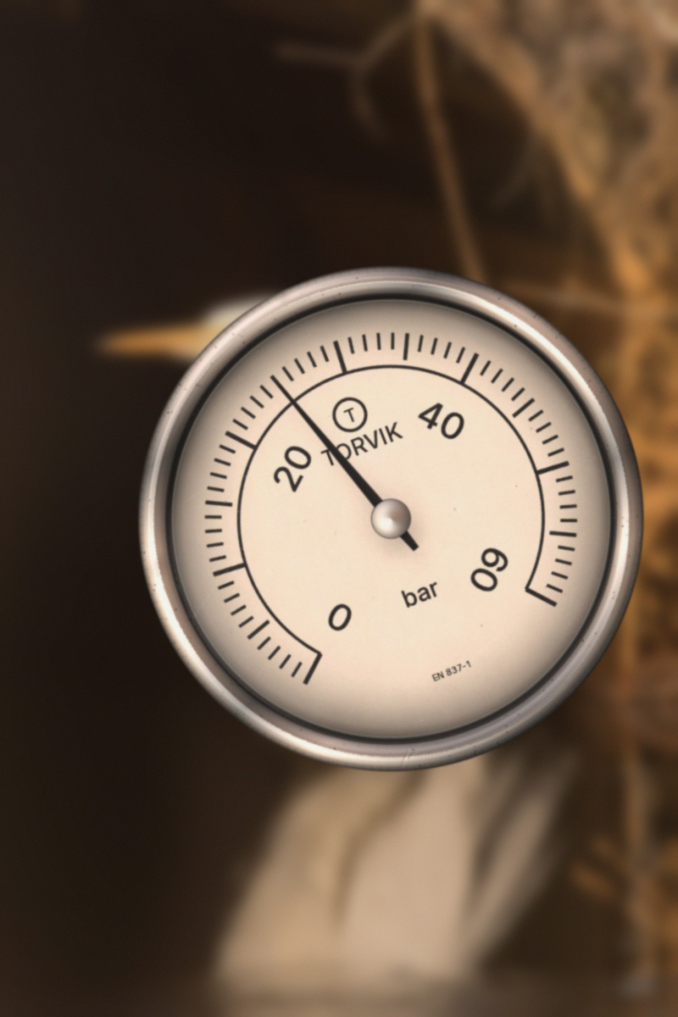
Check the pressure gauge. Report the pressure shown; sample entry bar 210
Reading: bar 25
